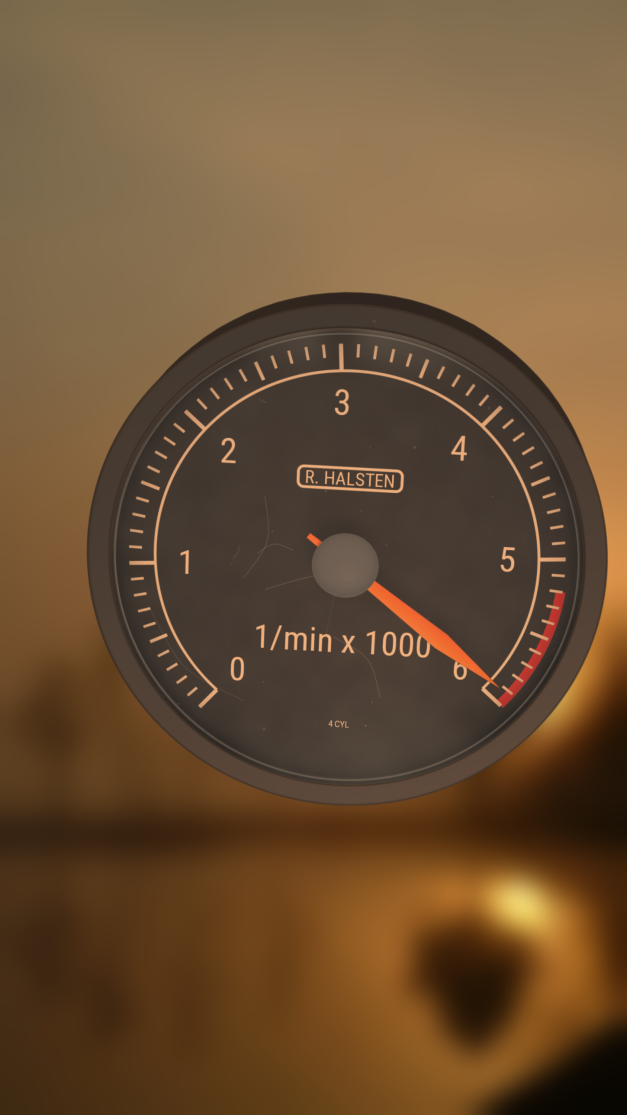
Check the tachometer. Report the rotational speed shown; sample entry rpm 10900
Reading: rpm 5900
